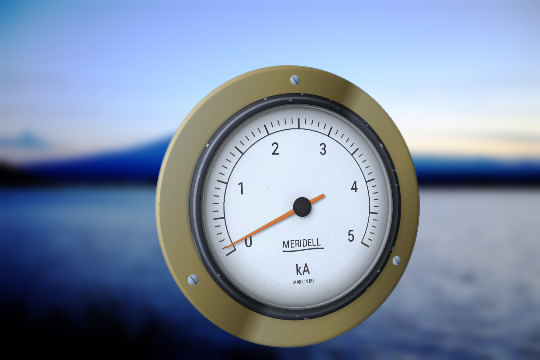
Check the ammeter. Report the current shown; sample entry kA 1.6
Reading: kA 0.1
